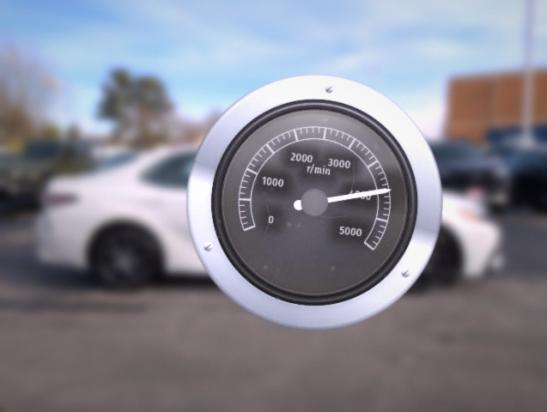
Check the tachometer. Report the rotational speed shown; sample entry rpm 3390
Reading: rpm 4000
